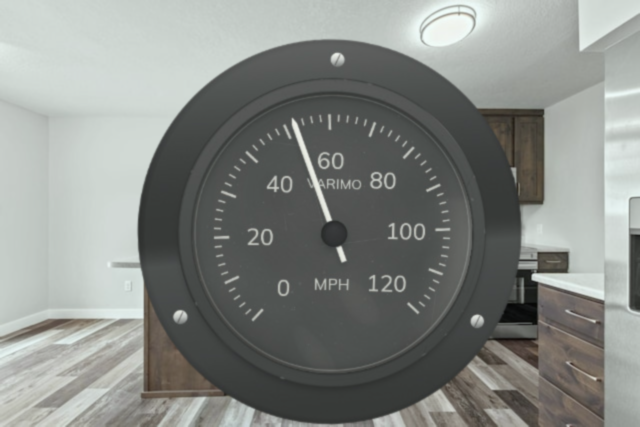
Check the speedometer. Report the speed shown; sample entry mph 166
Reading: mph 52
